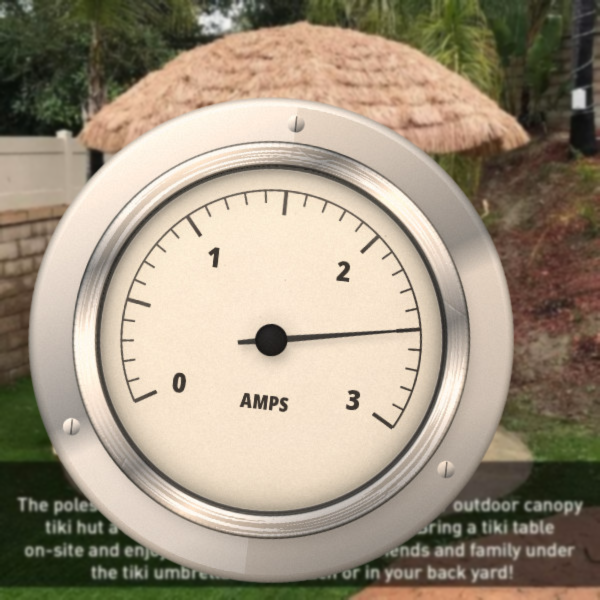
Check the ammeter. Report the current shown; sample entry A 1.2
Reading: A 2.5
